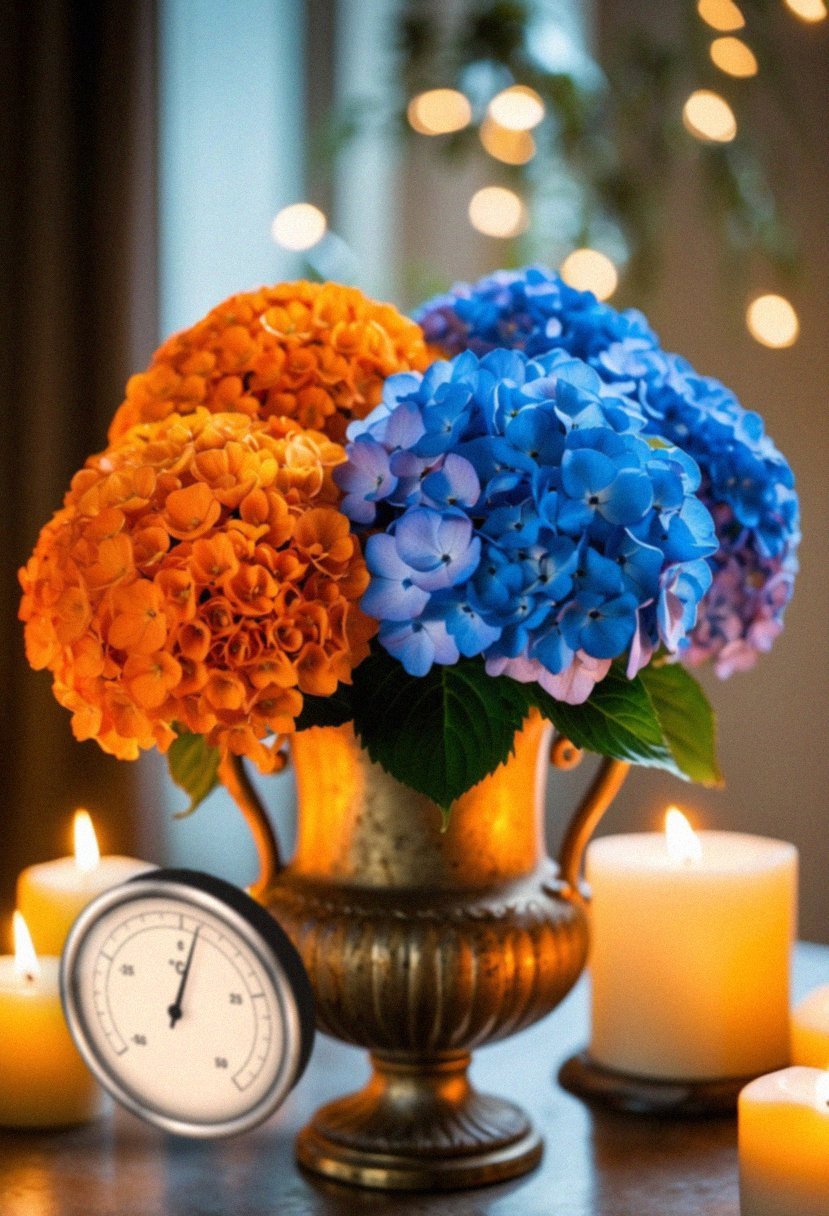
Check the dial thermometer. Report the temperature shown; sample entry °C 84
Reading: °C 5
